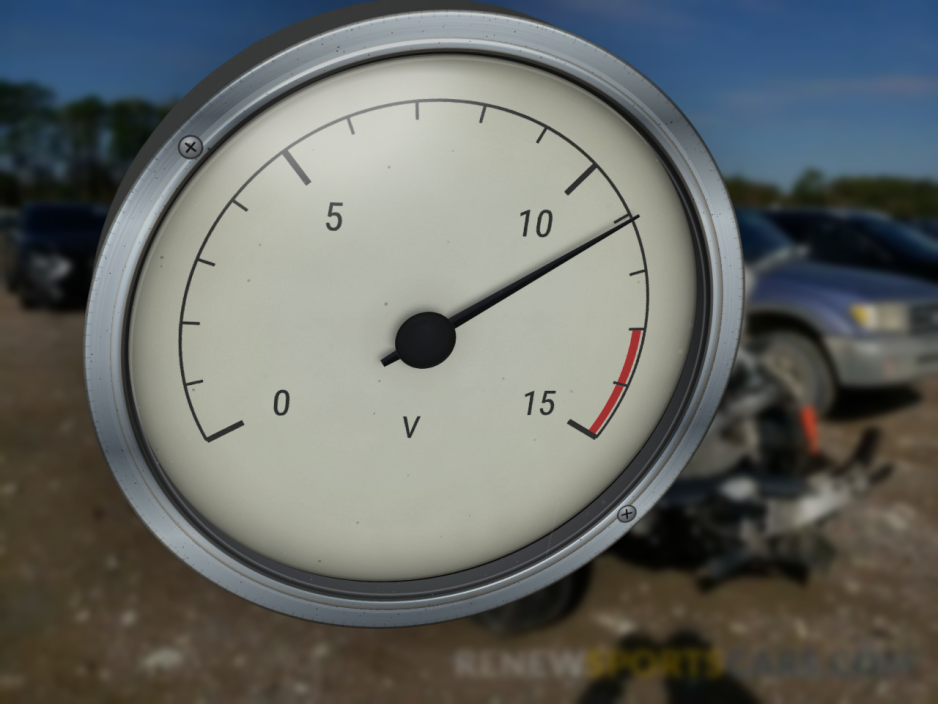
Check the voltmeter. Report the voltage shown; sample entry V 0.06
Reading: V 11
